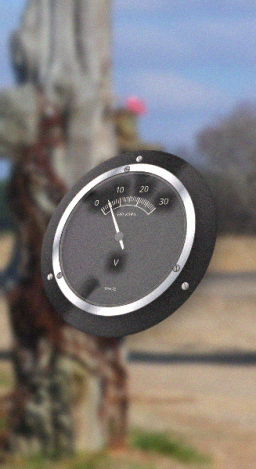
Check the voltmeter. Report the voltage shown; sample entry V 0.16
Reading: V 5
